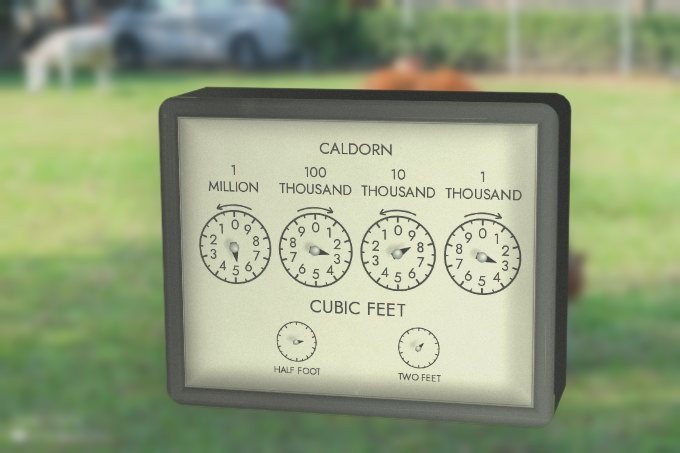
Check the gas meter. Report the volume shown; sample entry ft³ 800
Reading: ft³ 528300
